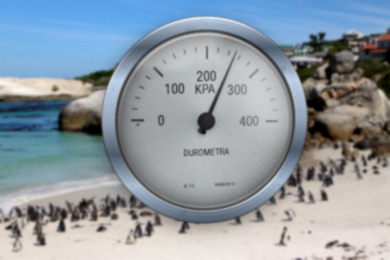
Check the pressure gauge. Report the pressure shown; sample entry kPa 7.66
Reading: kPa 250
